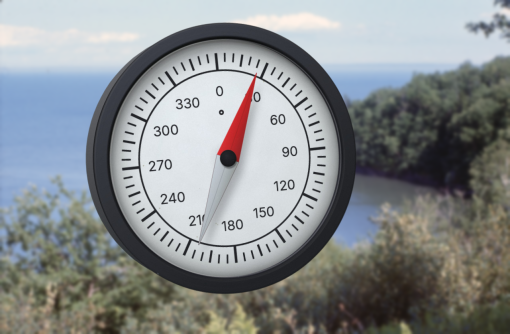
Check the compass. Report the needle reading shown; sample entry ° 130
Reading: ° 25
